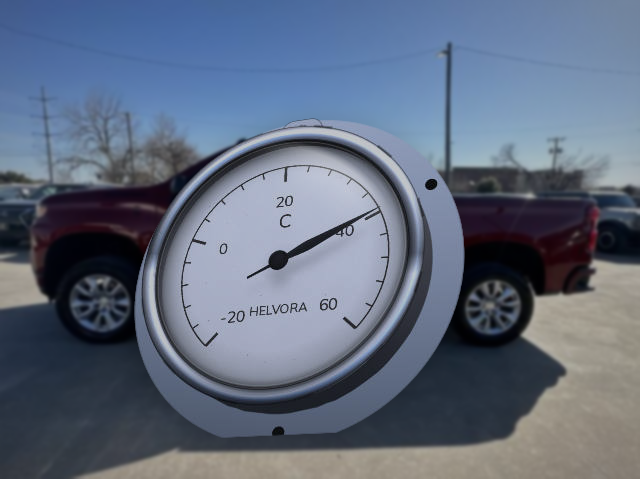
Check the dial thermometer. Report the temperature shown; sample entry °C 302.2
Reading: °C 40
